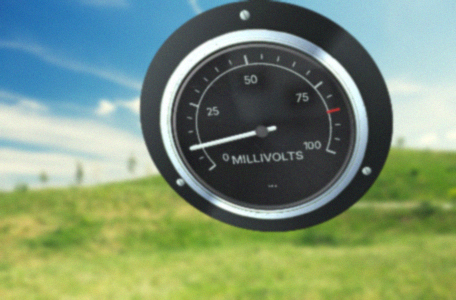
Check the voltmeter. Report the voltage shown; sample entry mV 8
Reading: mV 10
